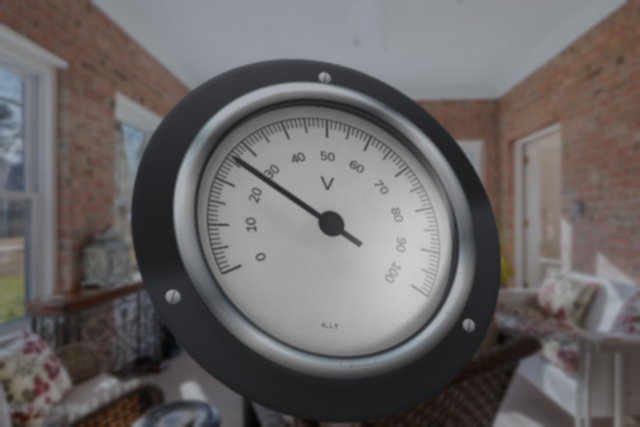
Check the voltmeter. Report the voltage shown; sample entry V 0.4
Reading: V 25
